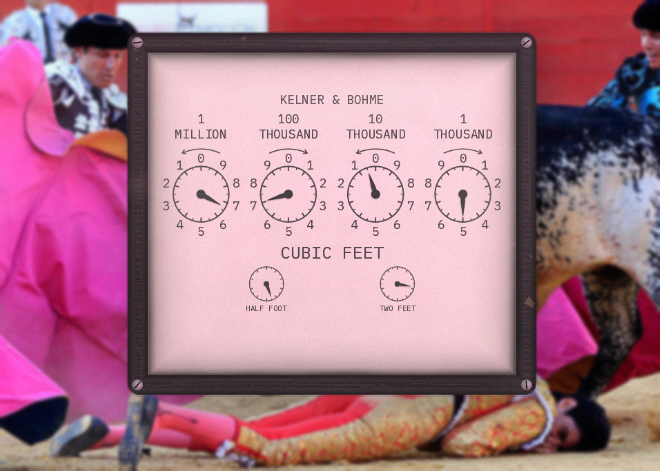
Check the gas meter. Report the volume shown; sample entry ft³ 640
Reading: ft³ 670500
